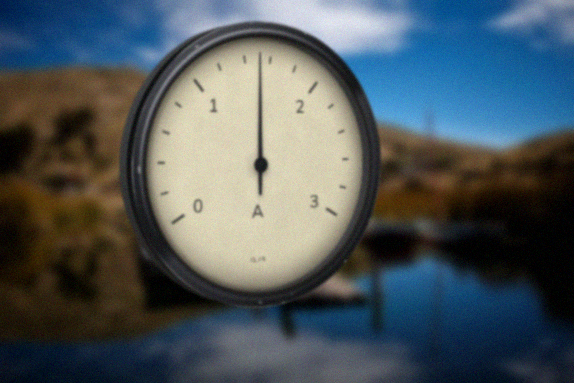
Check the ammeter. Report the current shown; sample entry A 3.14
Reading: A 1.5
